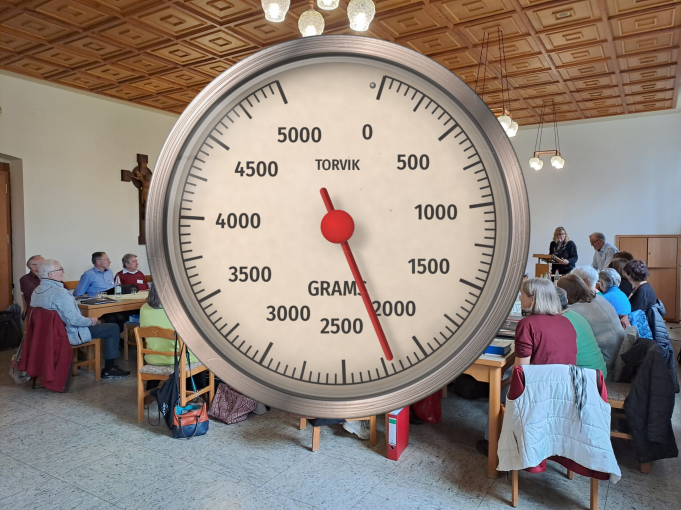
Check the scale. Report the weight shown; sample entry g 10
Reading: g 2200
